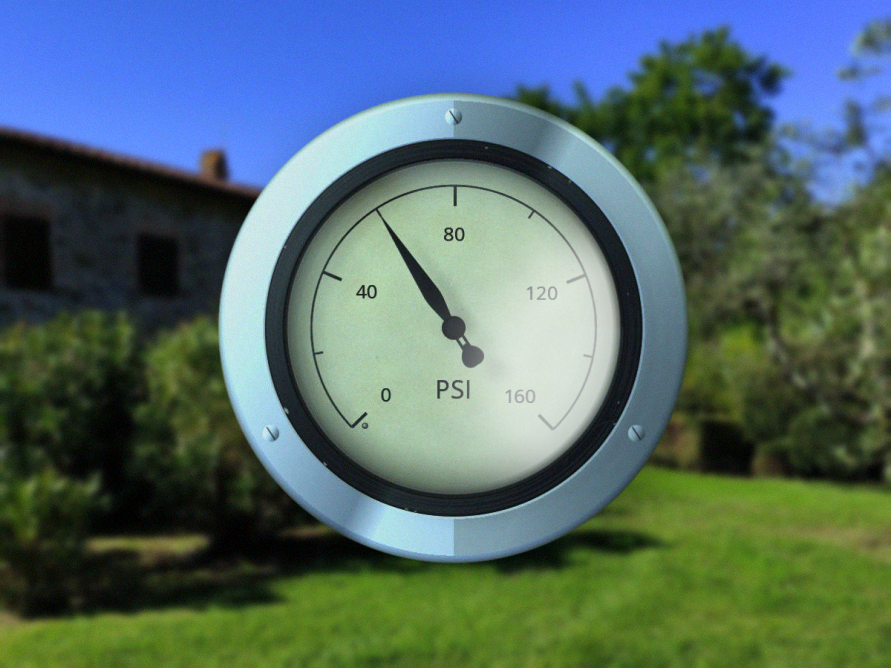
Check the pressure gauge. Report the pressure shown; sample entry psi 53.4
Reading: psi 60
